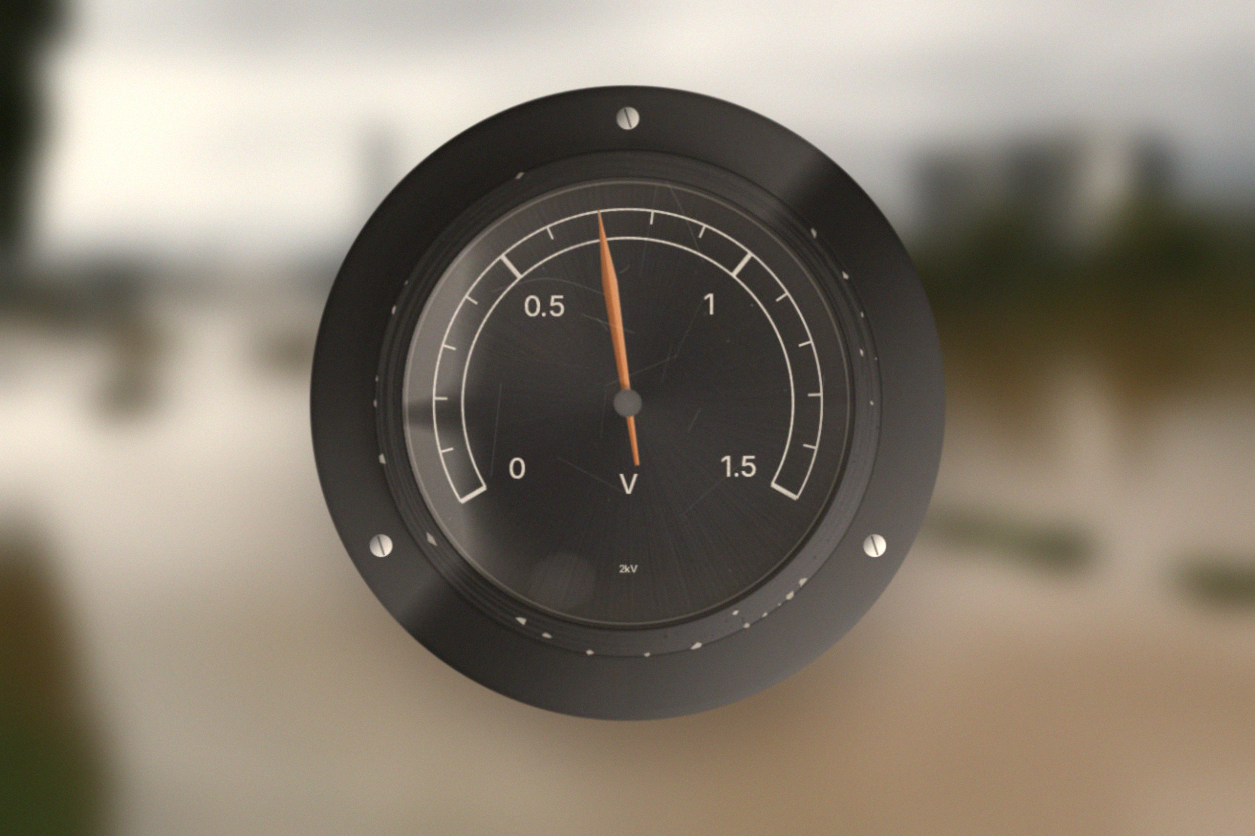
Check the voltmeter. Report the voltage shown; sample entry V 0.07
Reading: V 0.7
